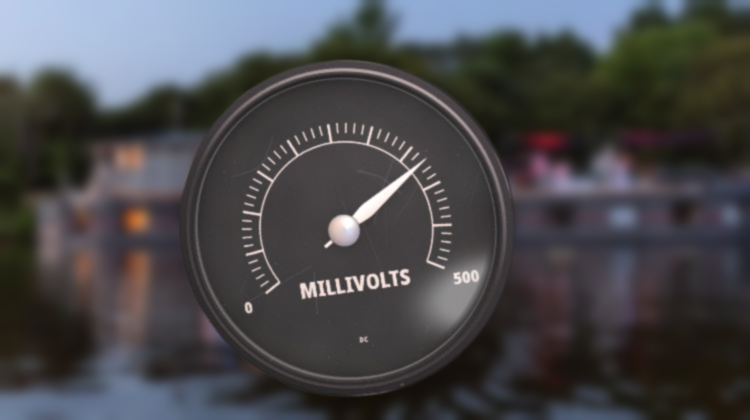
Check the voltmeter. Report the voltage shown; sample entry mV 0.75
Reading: mV 370
